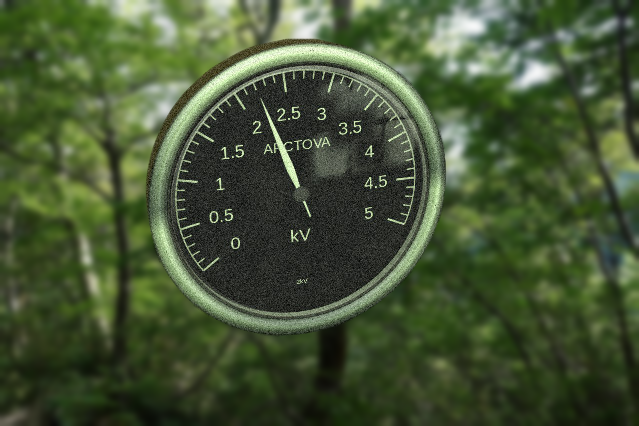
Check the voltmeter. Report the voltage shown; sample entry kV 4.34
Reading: kV 2.2
